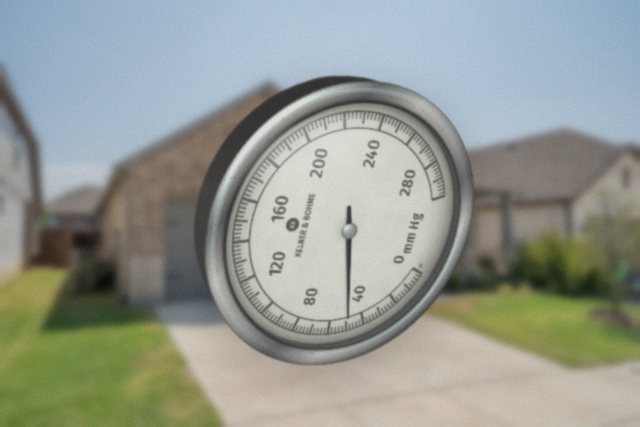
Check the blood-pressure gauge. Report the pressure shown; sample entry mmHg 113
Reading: mmHg 50
